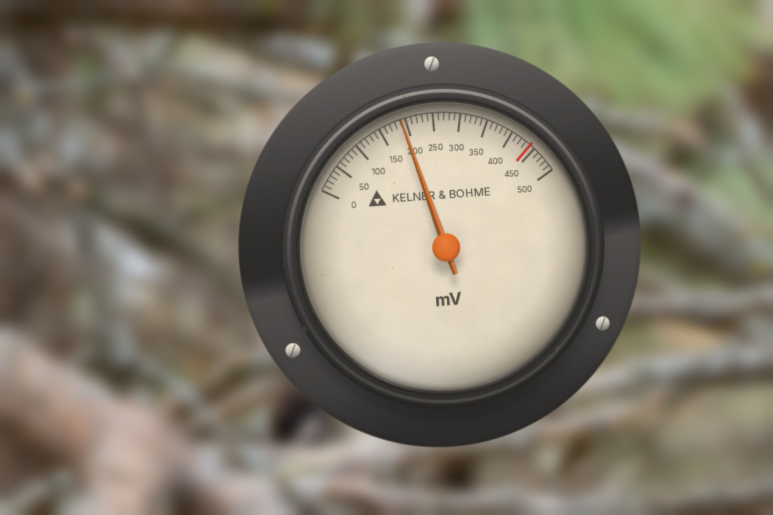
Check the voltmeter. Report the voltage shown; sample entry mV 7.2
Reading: mV 190
